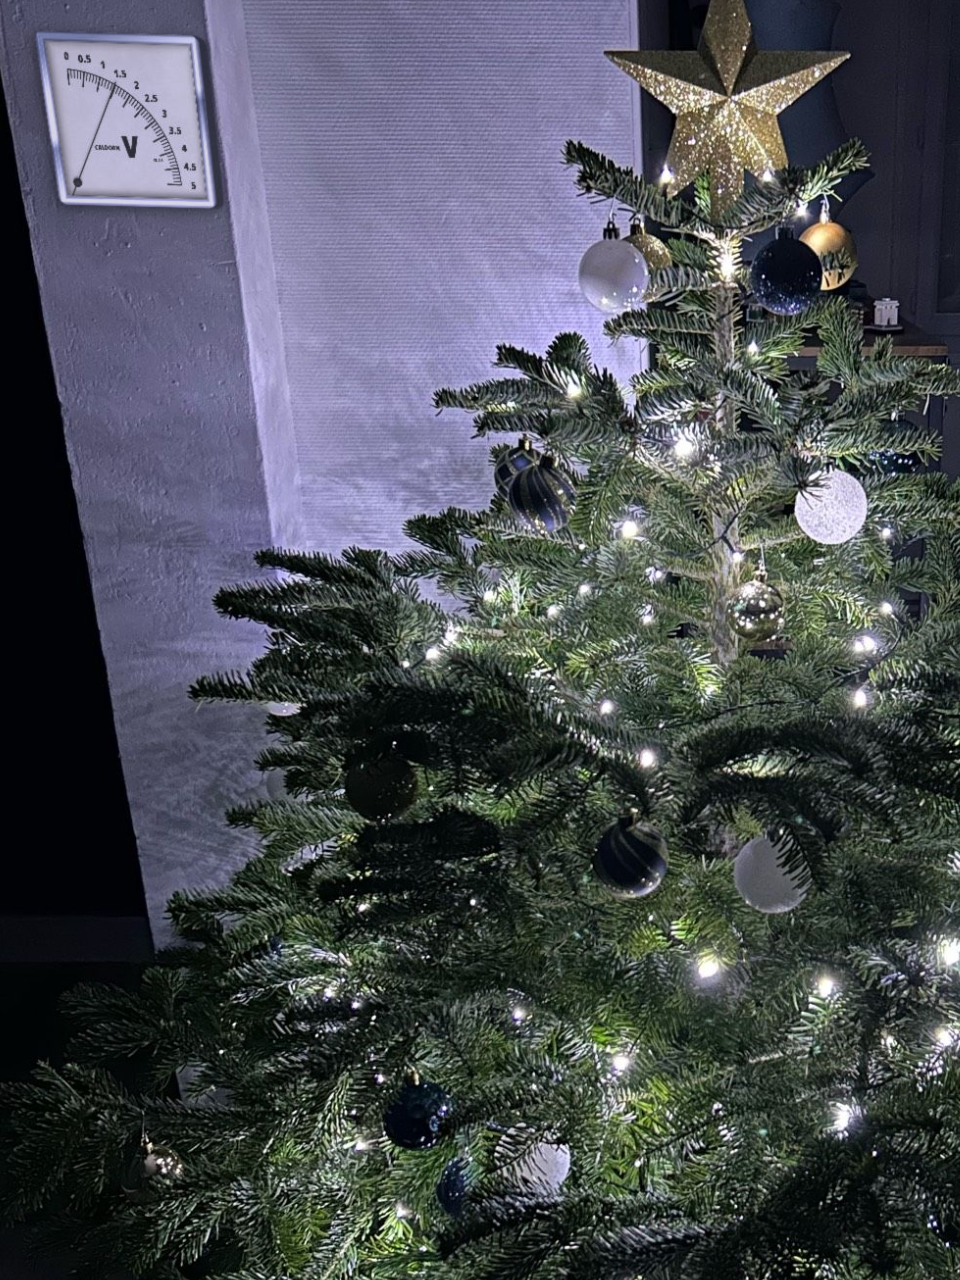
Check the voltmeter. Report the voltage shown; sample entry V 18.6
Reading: V 1.5
